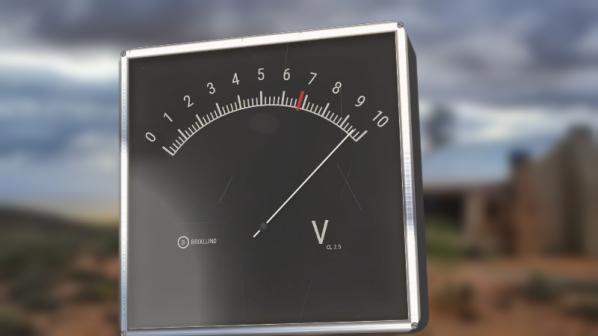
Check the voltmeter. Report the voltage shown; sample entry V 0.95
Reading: V 9.6
